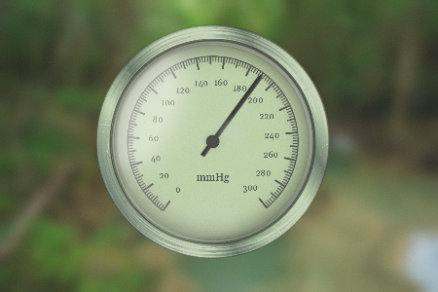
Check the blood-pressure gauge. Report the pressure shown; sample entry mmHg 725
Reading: mmHg 190
